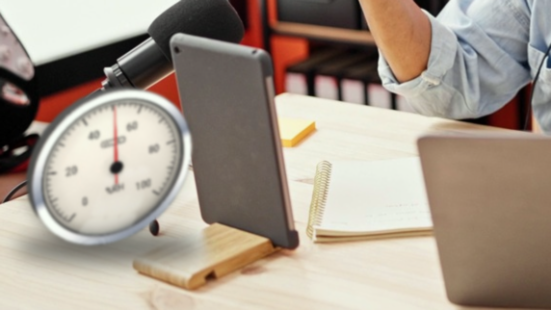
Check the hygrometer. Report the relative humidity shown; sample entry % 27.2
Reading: % 50
